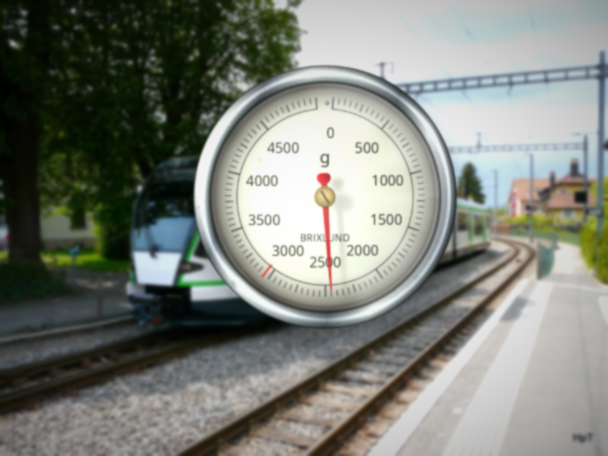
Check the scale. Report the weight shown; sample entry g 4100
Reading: g 2450
